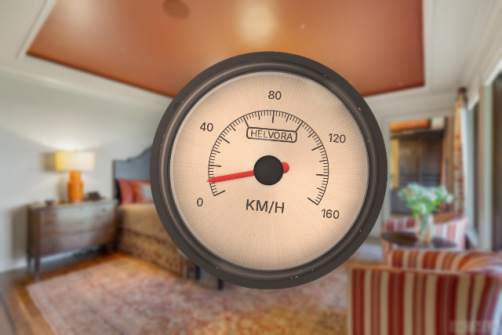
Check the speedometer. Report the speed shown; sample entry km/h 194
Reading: km/h 10
